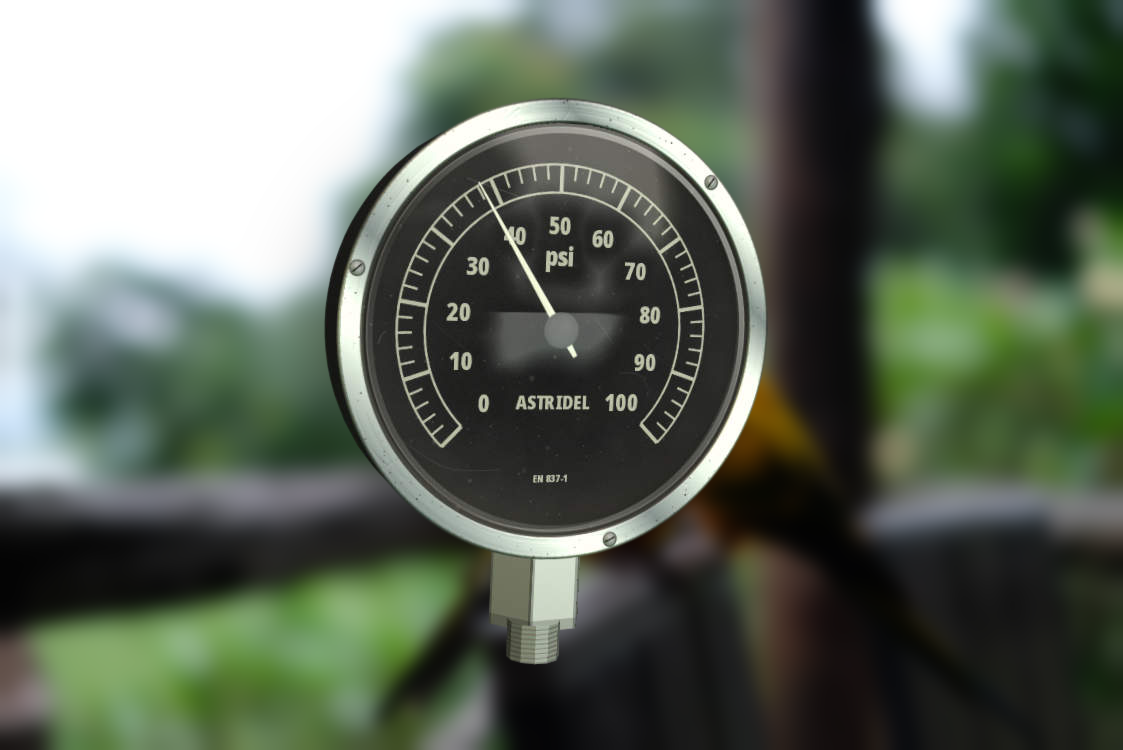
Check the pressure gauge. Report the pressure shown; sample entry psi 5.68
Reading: psi 38
